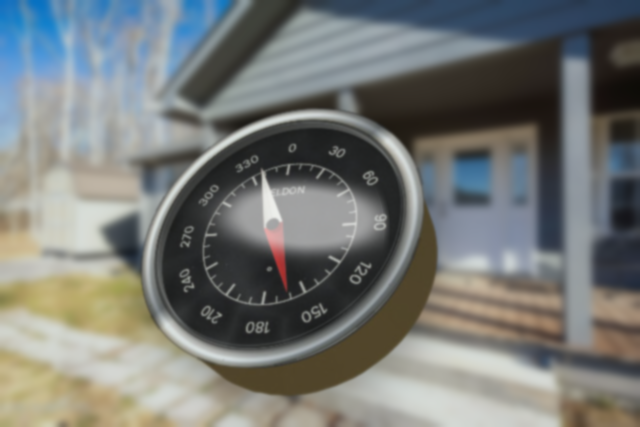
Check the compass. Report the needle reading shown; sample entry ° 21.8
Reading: ° 160
